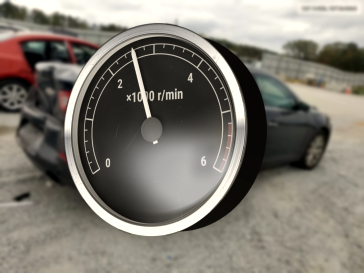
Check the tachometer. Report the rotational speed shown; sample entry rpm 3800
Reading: rpm 2600
